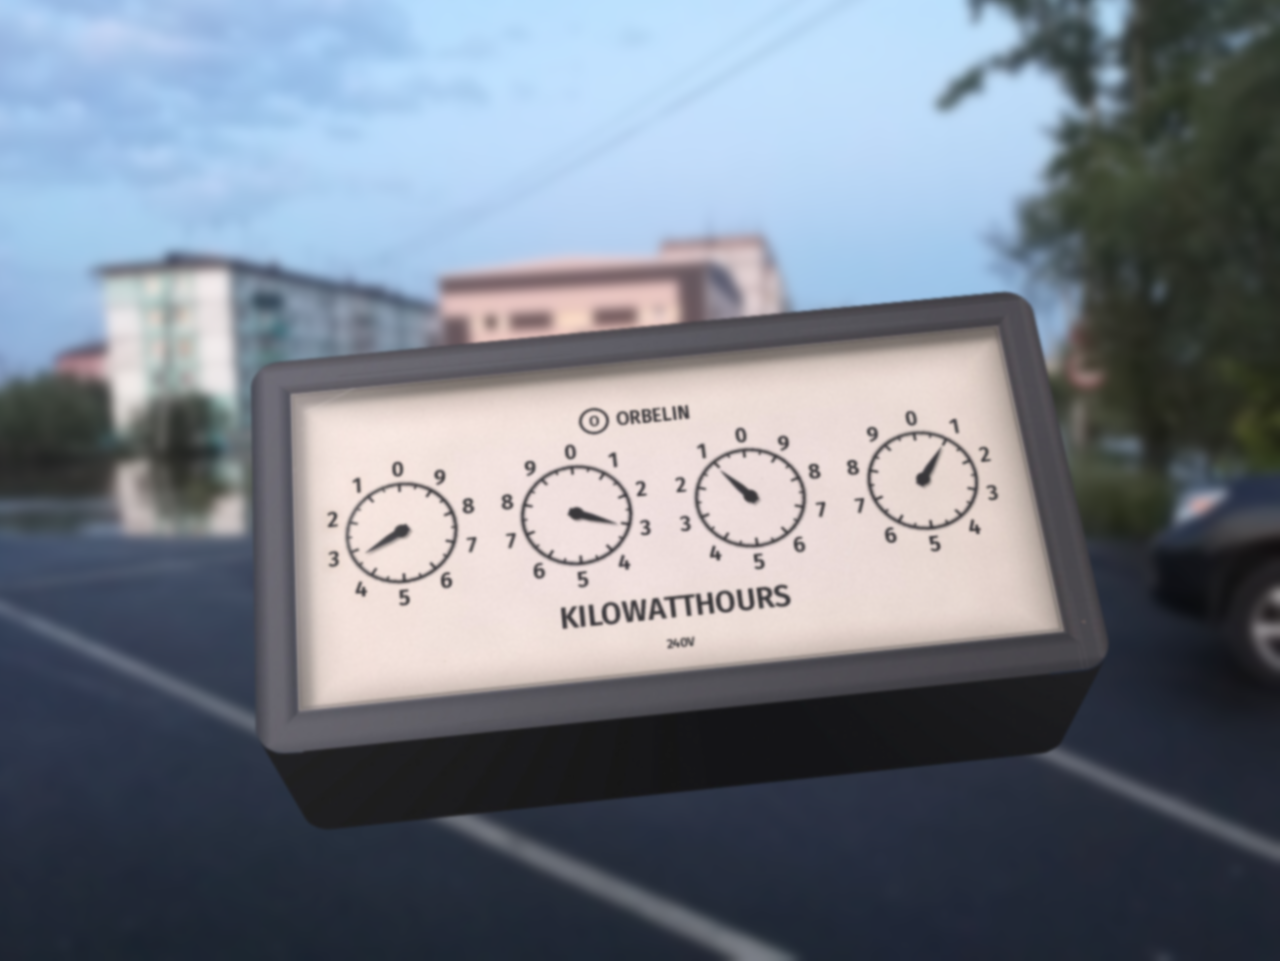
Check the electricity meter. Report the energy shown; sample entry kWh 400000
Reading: kWh 3311
